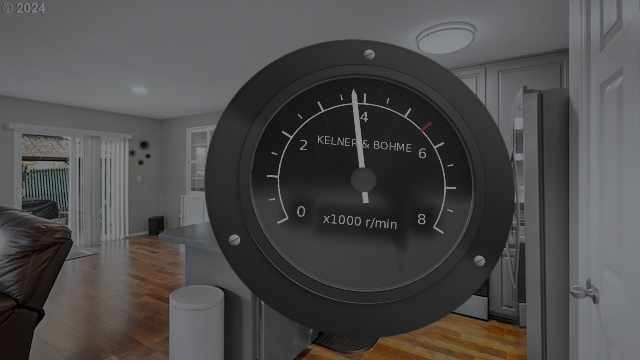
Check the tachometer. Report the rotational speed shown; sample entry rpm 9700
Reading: rpm 3750
